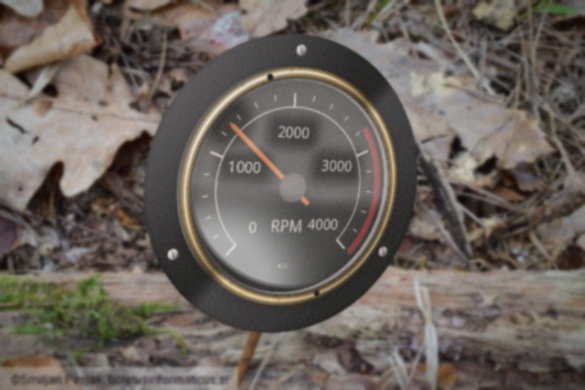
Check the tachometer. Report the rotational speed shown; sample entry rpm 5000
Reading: rpm 1300
